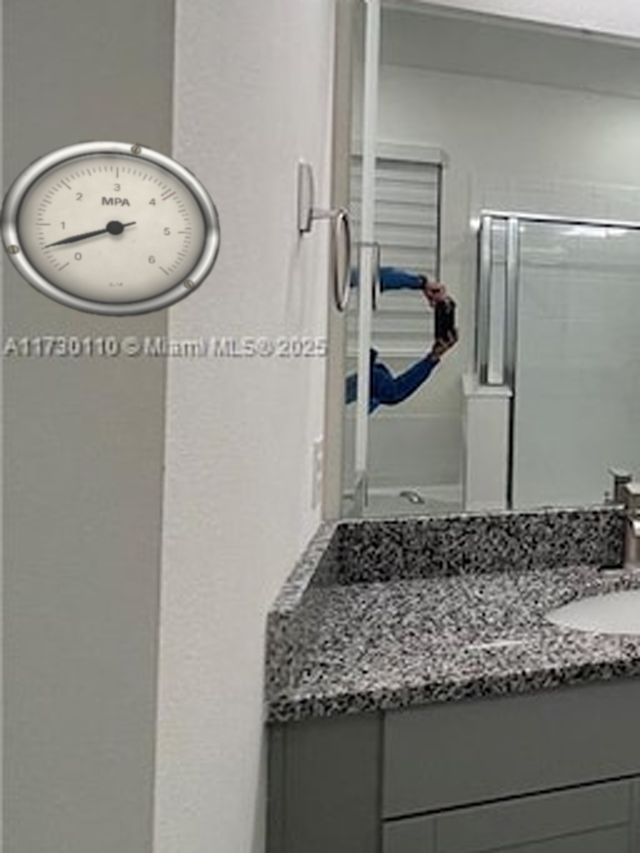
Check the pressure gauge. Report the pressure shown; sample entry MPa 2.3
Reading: MPa 0.5
